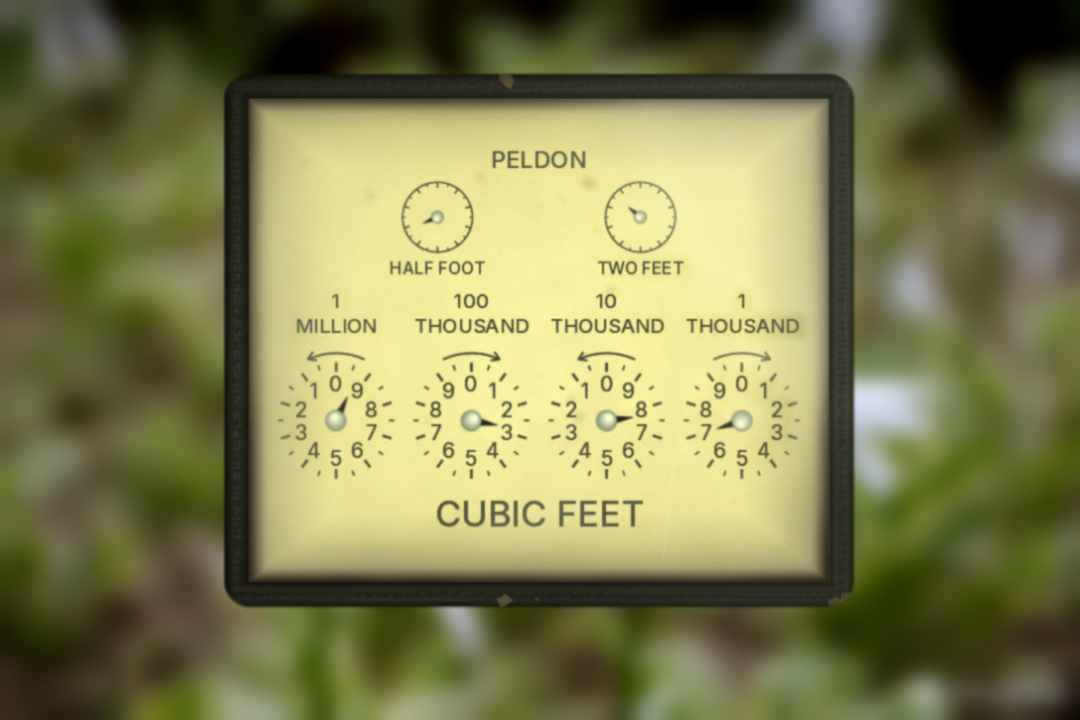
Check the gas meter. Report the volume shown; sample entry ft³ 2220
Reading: ft³ 927700
